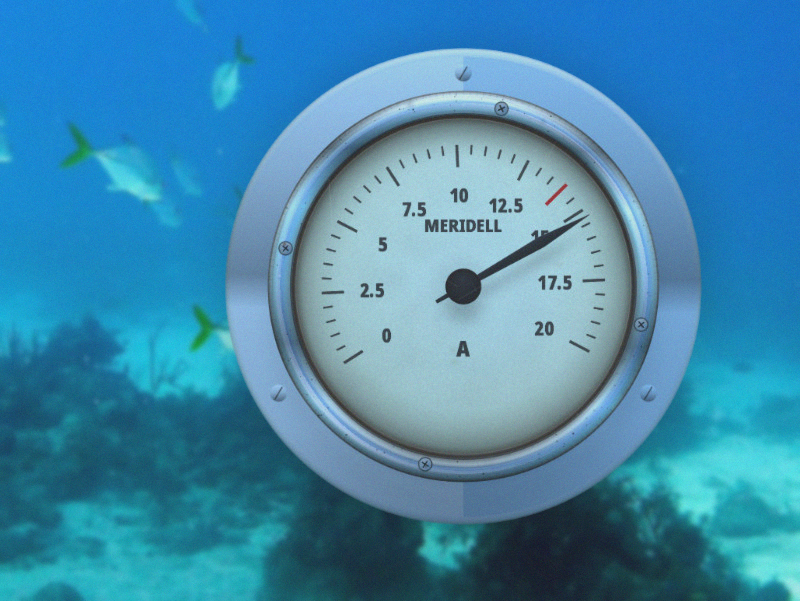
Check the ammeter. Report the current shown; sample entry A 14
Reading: A 15.25
